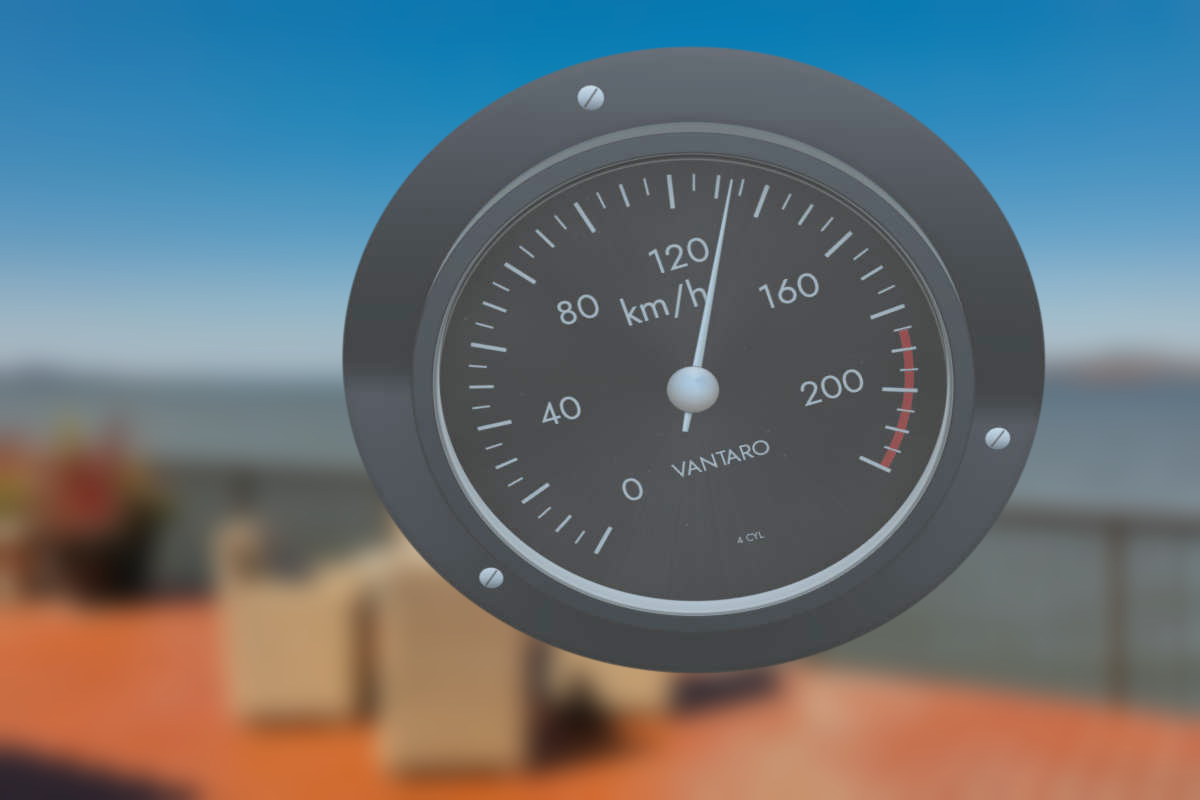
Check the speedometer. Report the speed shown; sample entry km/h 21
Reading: km/h 132.5
